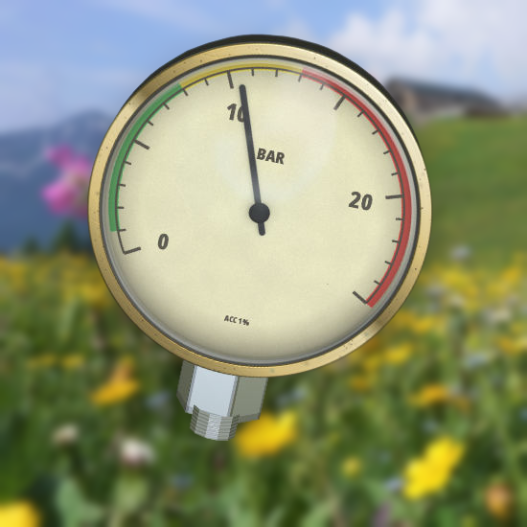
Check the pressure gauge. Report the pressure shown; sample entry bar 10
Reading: bar 10.5
